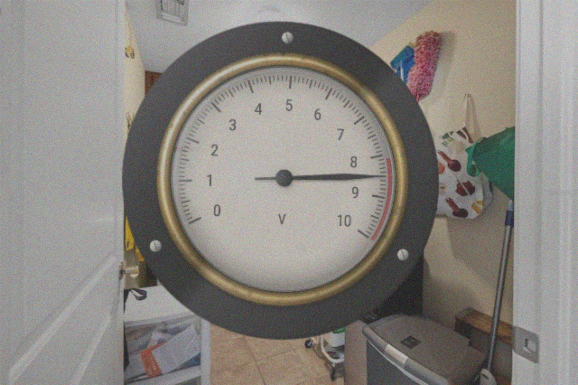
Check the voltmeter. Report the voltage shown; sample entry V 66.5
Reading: V 8.5
